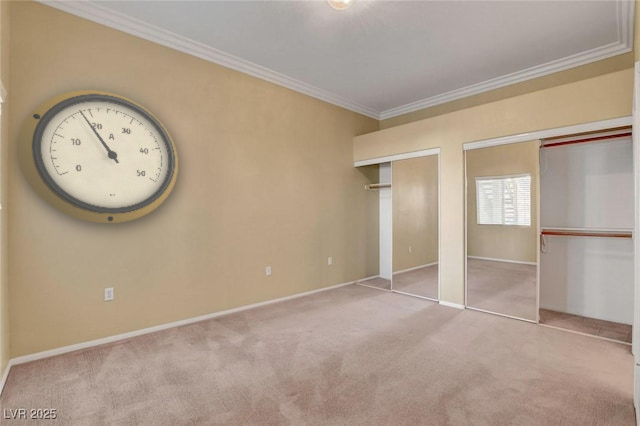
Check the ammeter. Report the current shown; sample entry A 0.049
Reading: A 18
